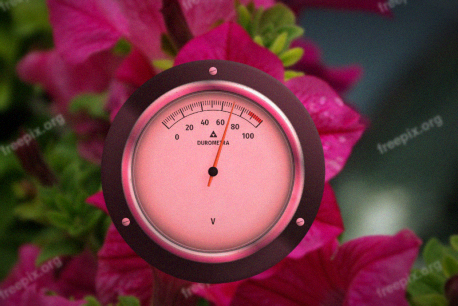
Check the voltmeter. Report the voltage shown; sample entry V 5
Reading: V 70
